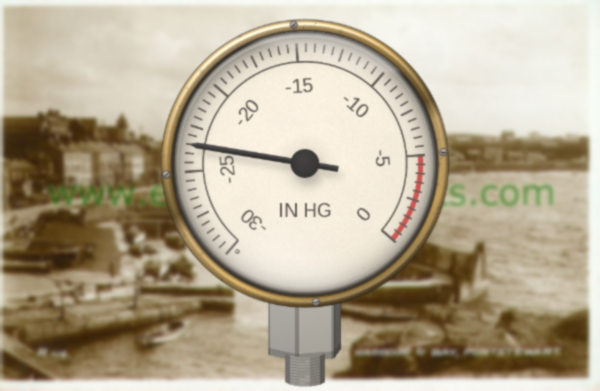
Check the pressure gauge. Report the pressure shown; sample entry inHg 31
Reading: inHg -23.5
